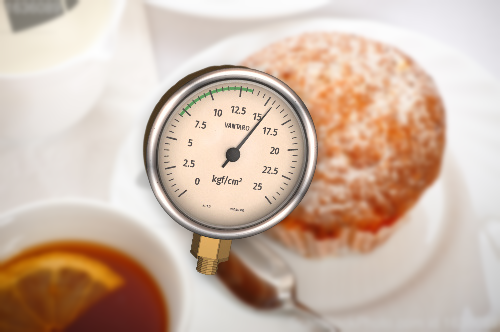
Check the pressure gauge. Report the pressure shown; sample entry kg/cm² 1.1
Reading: kg/cm² 15.5
